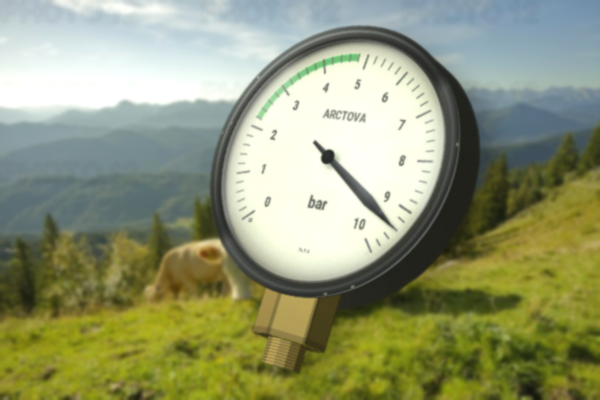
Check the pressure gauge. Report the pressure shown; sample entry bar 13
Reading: bar 9.4
